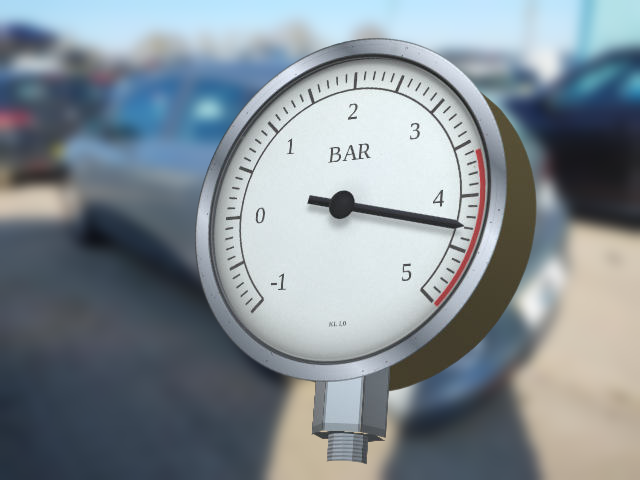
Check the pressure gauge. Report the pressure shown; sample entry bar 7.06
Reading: bar 4.3
